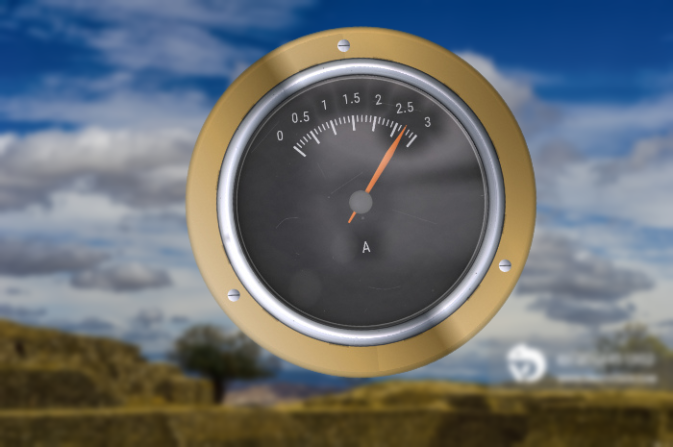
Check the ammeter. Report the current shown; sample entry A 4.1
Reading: A 2.7
